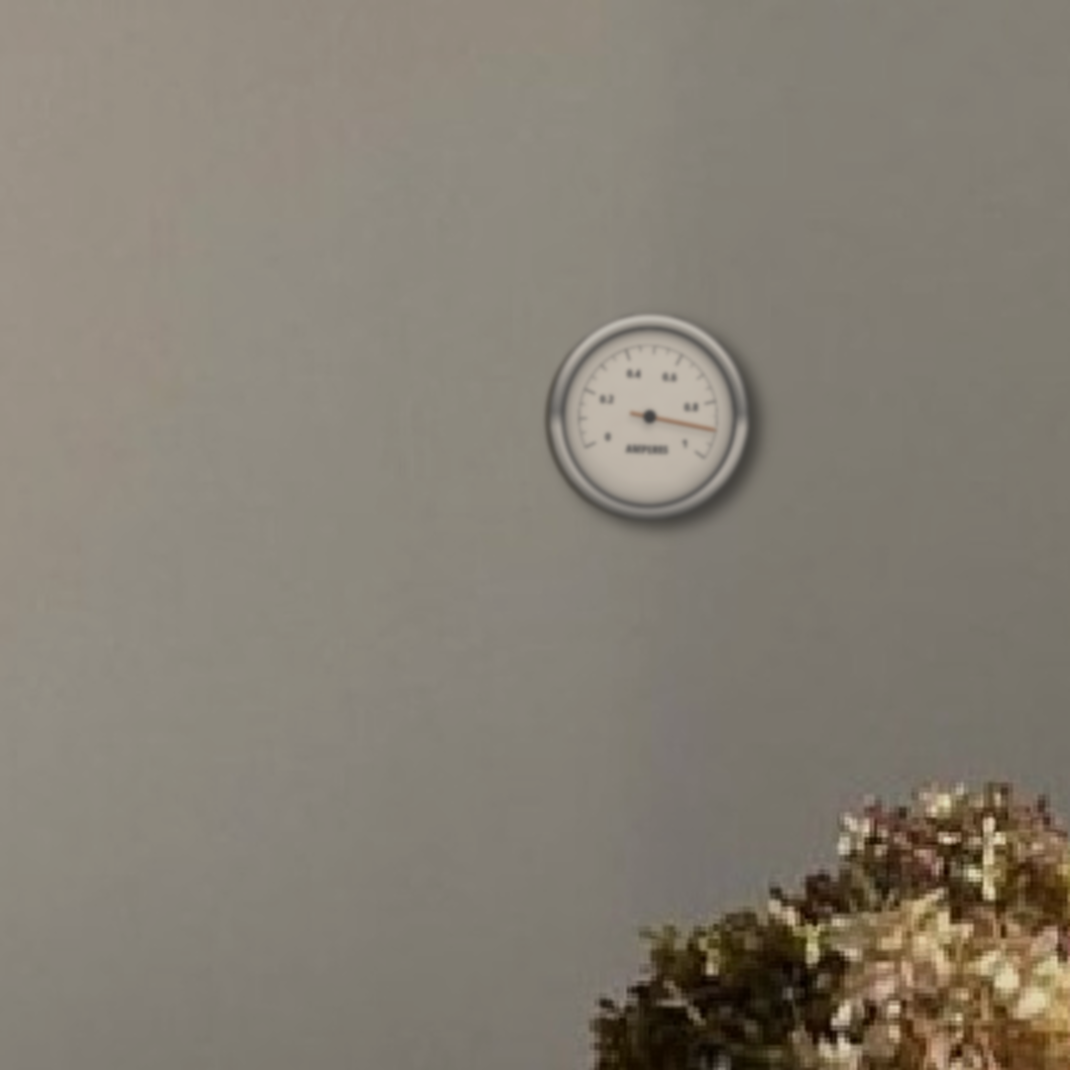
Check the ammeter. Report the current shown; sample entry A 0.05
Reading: A 0.9
